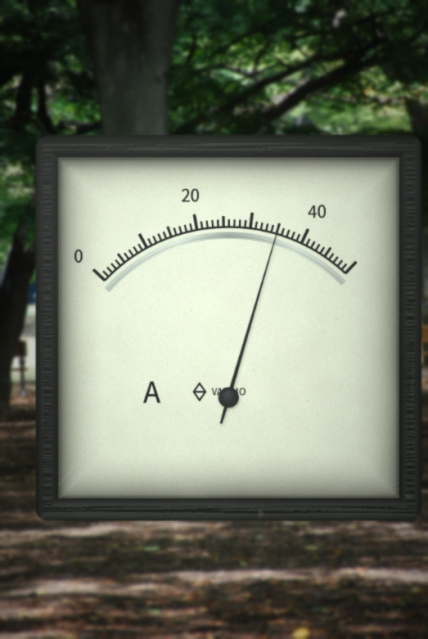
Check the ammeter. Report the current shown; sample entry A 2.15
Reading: A 35
